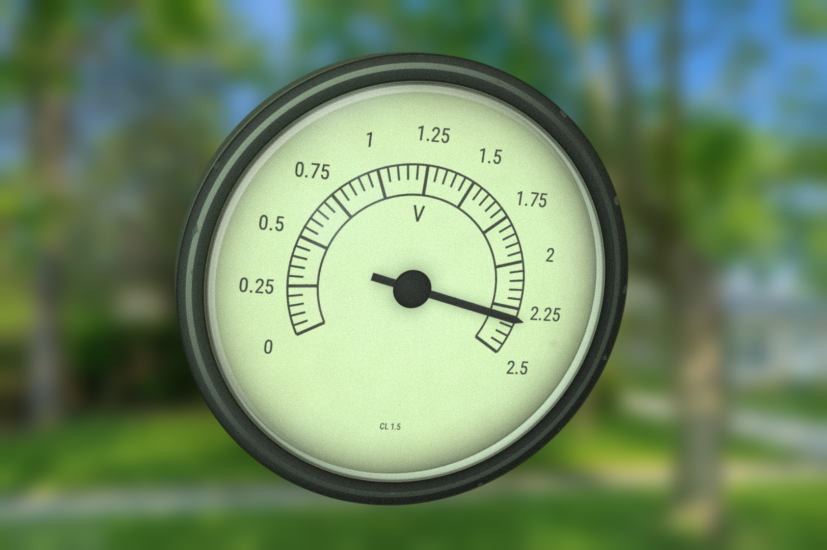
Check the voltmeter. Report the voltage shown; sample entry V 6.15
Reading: V 2.3
